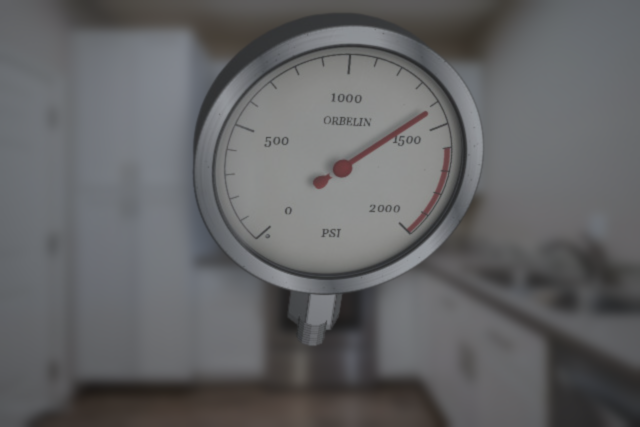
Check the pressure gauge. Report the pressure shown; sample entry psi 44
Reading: psi 1400
